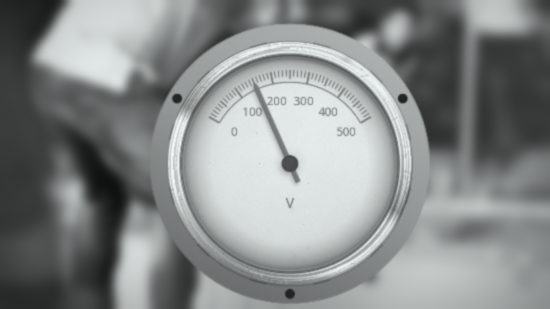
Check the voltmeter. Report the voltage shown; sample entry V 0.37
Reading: V 150
